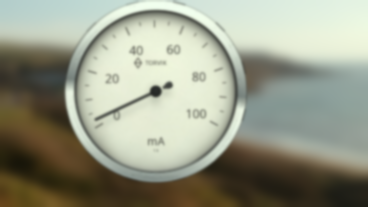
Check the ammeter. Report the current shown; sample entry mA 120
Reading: mA 2.5
